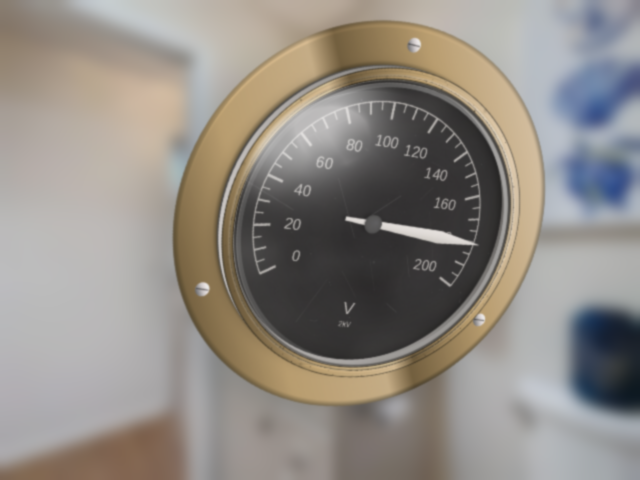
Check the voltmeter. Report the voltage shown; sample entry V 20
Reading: V 180
